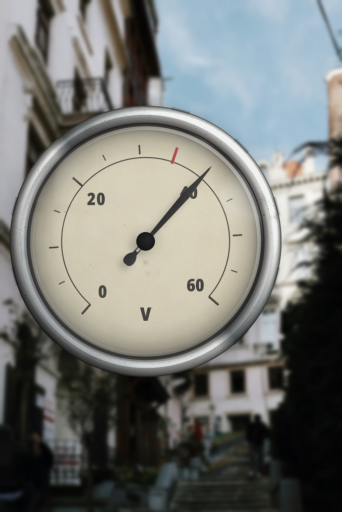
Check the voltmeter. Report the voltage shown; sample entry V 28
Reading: V 40
